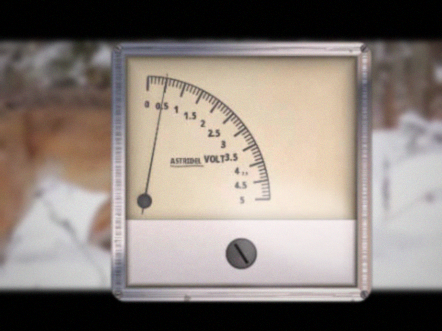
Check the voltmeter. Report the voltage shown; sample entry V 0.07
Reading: V 0.5
